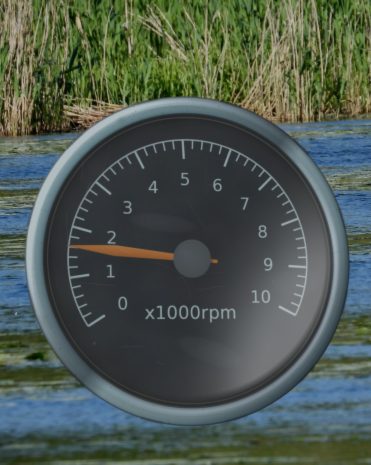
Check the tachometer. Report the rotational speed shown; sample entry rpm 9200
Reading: rpm 1600
